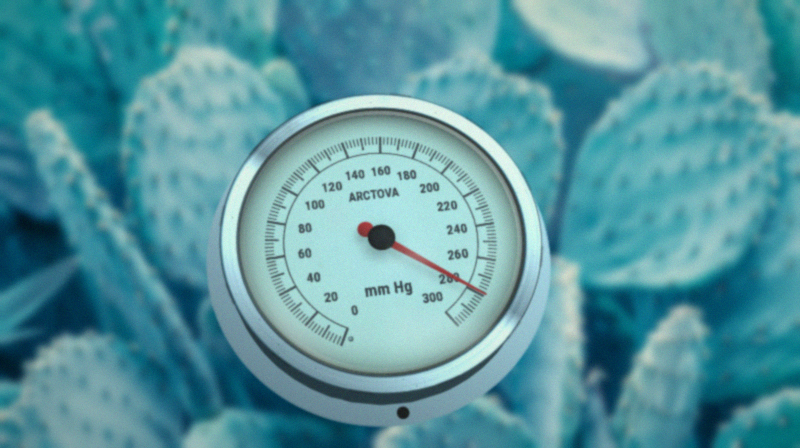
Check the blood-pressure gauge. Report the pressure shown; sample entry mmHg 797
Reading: mmHg 280
